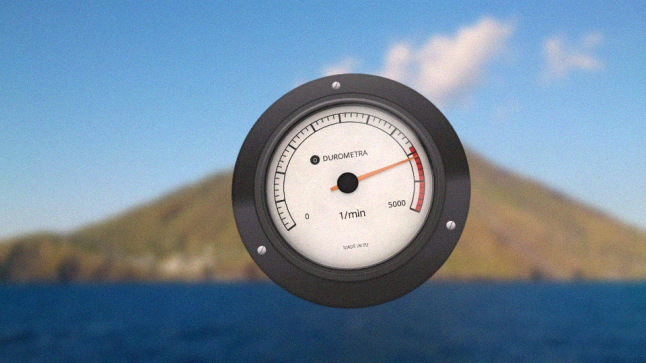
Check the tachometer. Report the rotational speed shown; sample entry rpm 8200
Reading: rpm 4100
